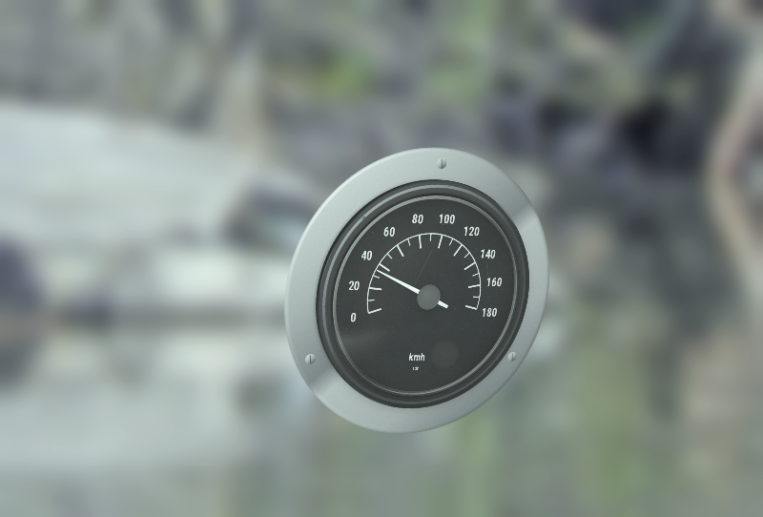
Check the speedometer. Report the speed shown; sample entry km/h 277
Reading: km/h 35
